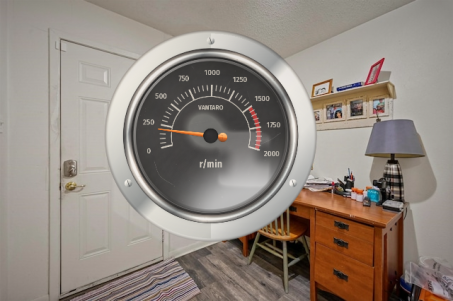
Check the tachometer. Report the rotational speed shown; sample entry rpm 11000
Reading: rpm 200
